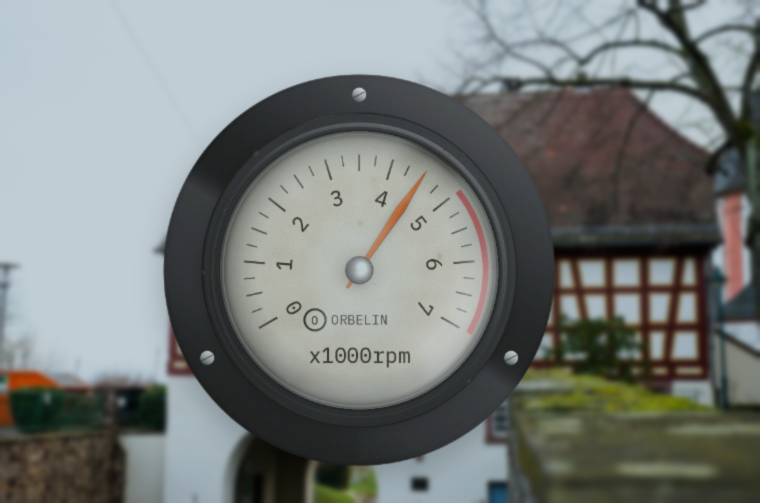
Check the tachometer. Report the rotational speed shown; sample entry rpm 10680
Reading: rpm 4500
